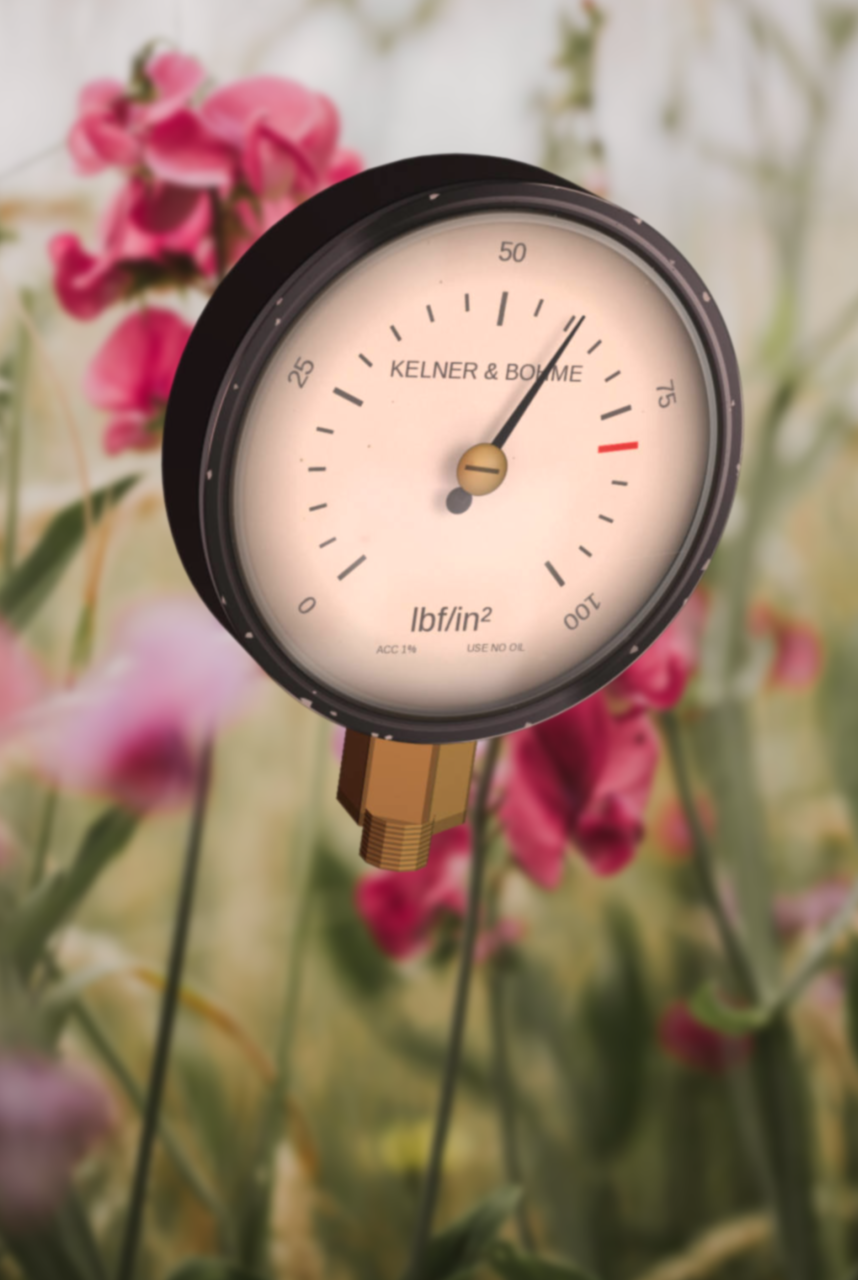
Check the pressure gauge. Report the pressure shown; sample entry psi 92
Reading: psi 60
